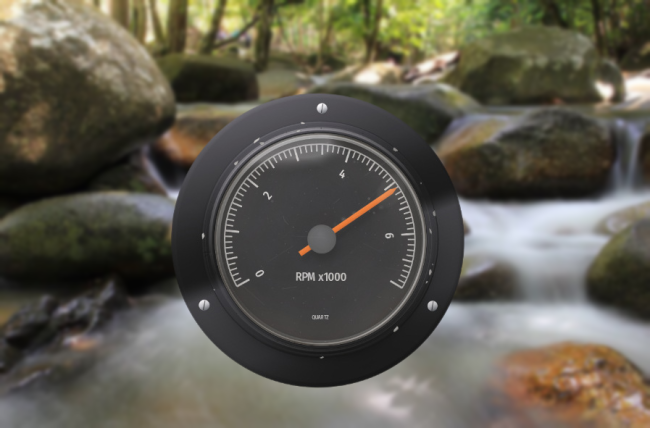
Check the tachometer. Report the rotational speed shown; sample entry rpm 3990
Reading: rpm 5100
